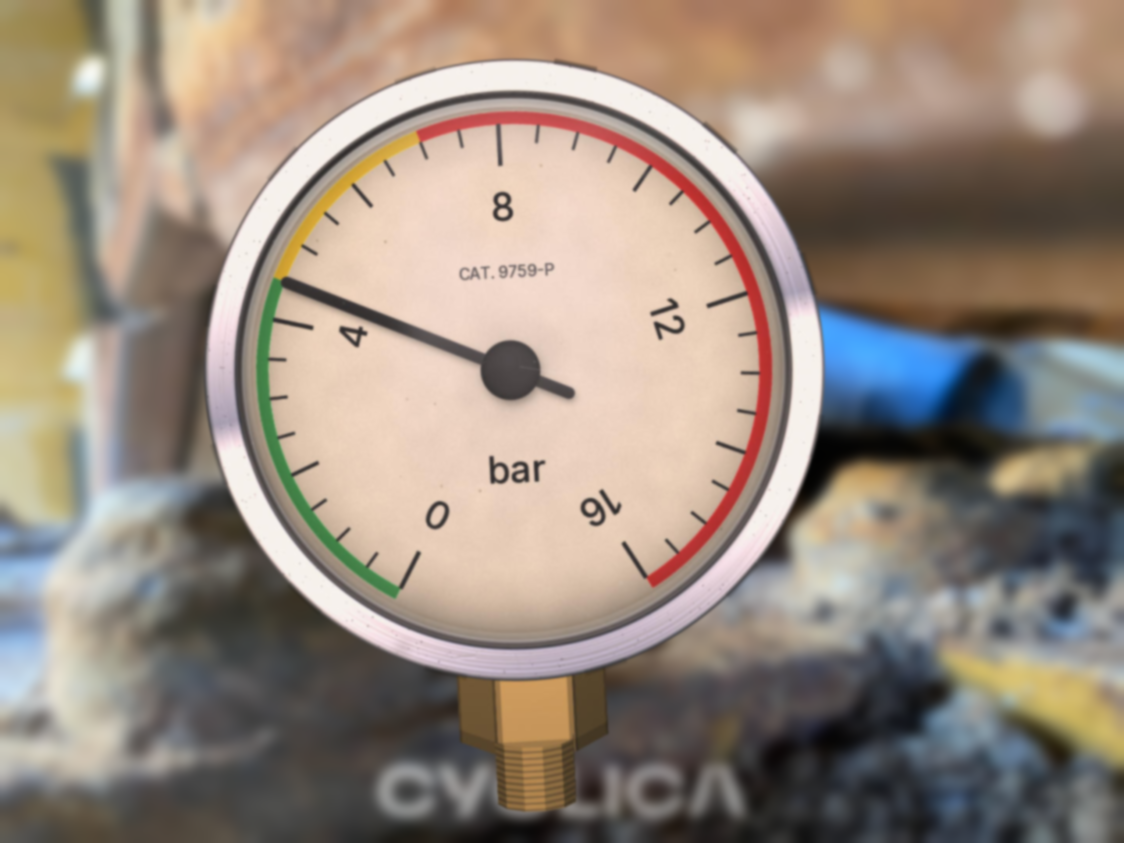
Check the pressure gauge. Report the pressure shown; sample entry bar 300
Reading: bar 4.5
